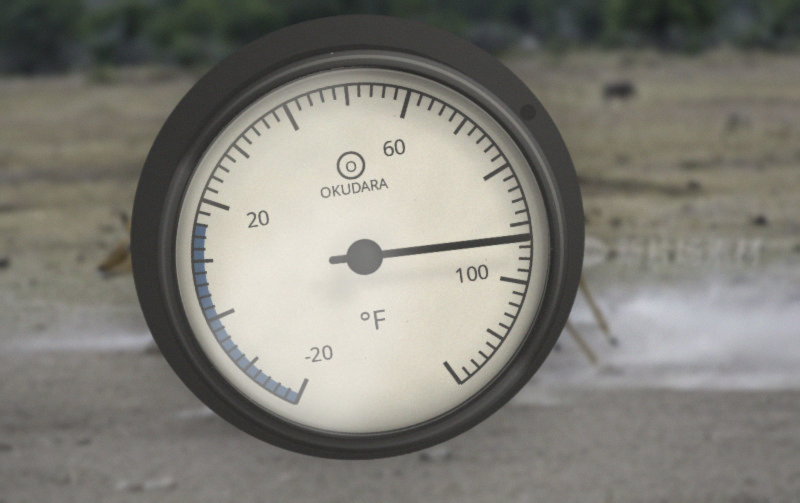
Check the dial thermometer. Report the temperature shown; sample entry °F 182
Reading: °F 92
